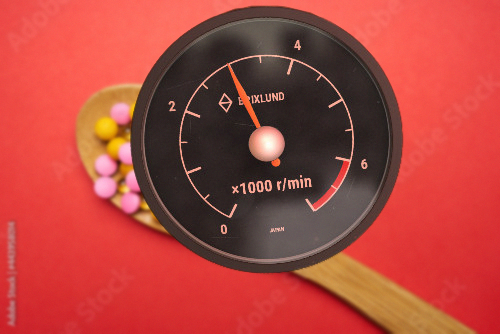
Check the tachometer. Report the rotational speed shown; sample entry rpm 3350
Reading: rpm 3000
